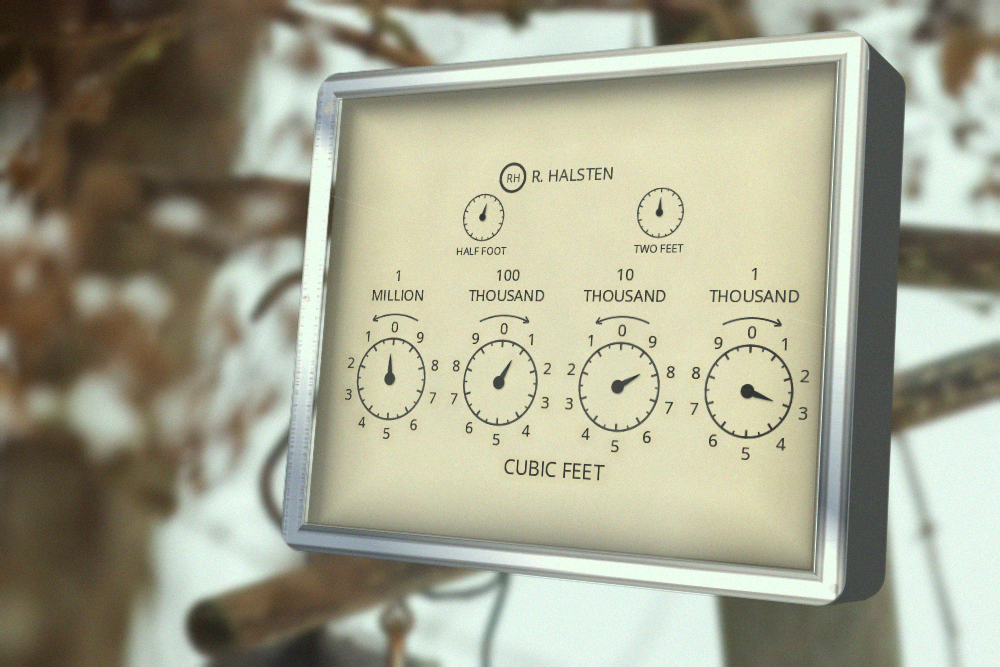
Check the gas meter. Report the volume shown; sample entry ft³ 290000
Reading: ft³ 8300
